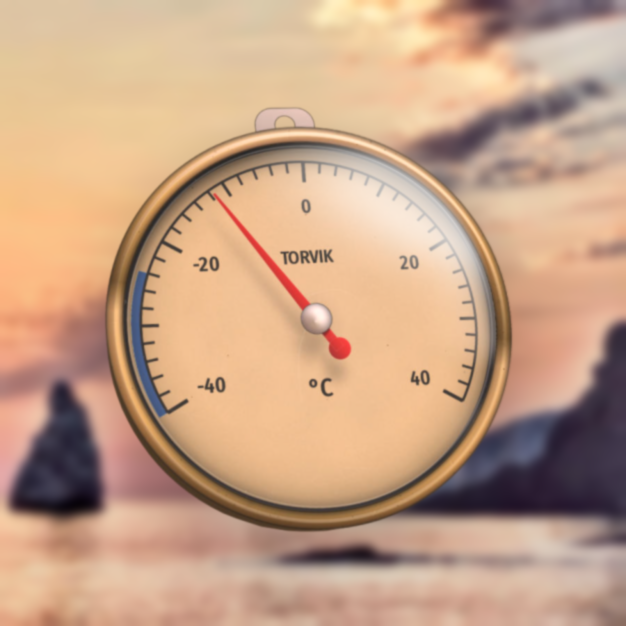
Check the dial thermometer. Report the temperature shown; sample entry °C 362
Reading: °C -12
